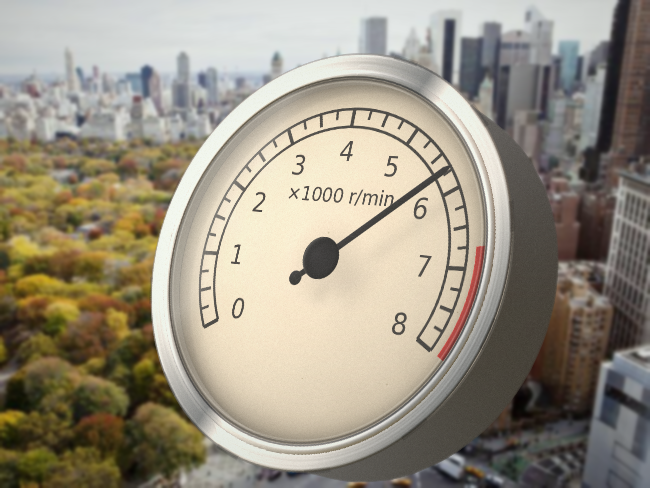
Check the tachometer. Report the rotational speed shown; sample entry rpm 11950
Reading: rpm 5750
